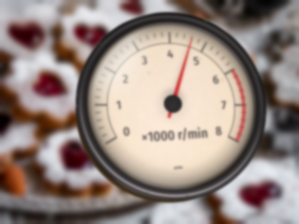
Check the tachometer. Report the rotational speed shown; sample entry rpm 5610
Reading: rpm 4600
